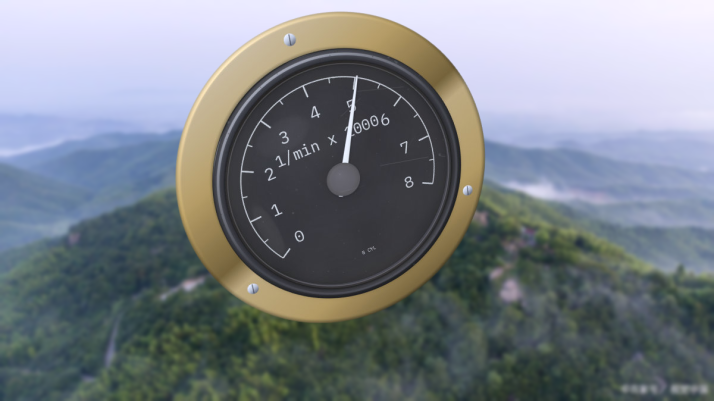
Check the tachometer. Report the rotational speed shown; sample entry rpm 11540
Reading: rpm 5000
